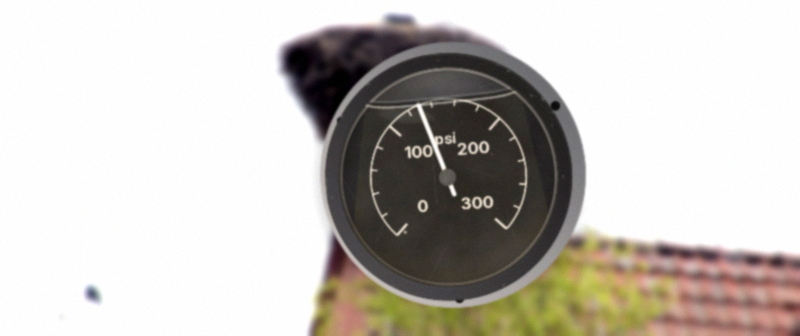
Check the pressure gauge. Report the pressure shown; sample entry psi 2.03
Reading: psi 130
